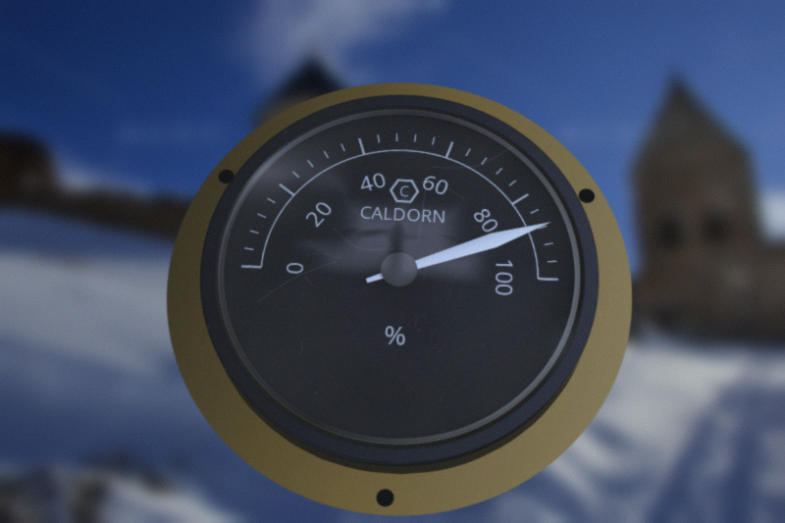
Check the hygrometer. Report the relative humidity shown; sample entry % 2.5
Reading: % 88
